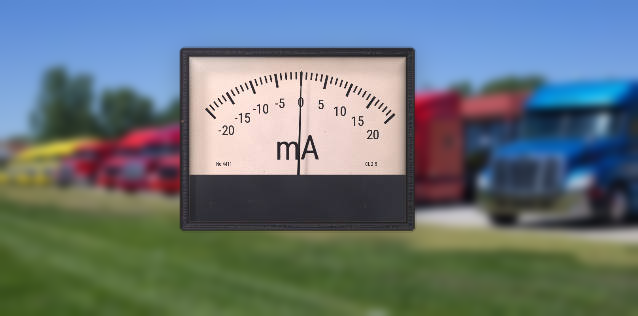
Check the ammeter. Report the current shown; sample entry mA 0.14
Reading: mA 0
